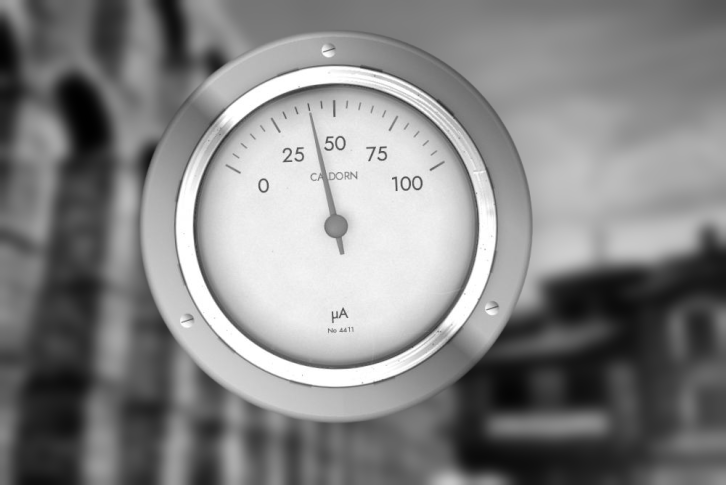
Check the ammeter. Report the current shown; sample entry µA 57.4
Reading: µA 40
